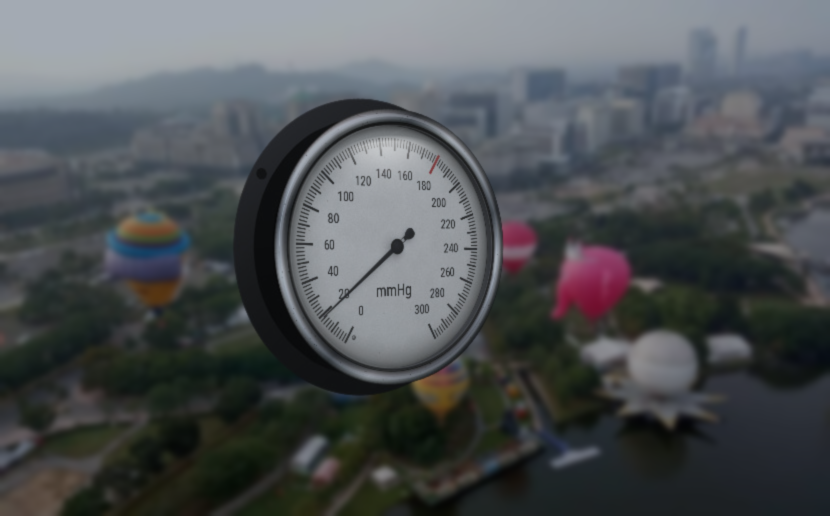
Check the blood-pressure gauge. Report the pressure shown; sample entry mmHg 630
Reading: mmHg 20
